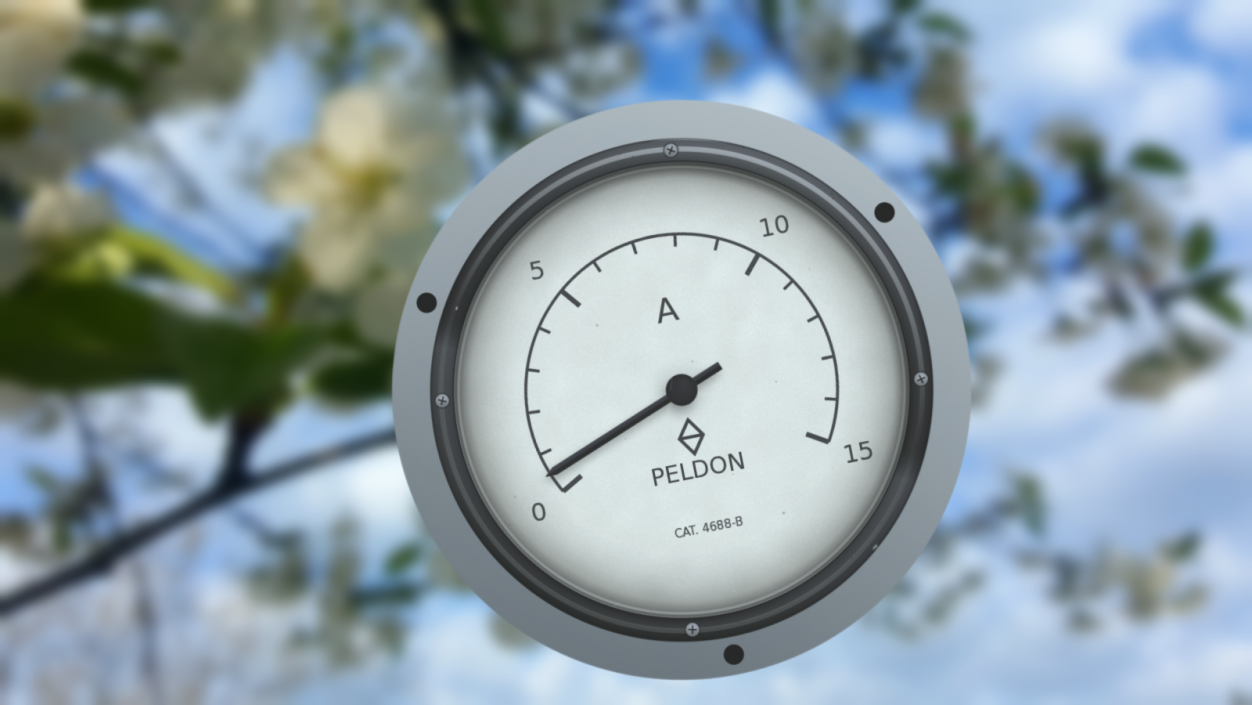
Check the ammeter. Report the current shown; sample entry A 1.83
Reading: A 0.5
